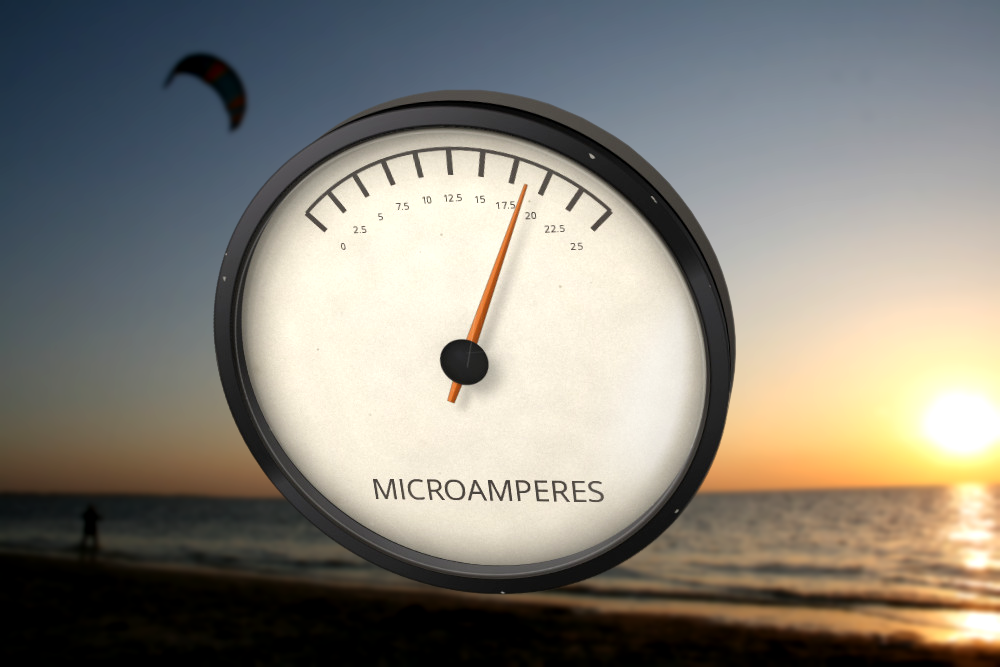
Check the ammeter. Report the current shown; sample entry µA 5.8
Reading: µA 18.75
